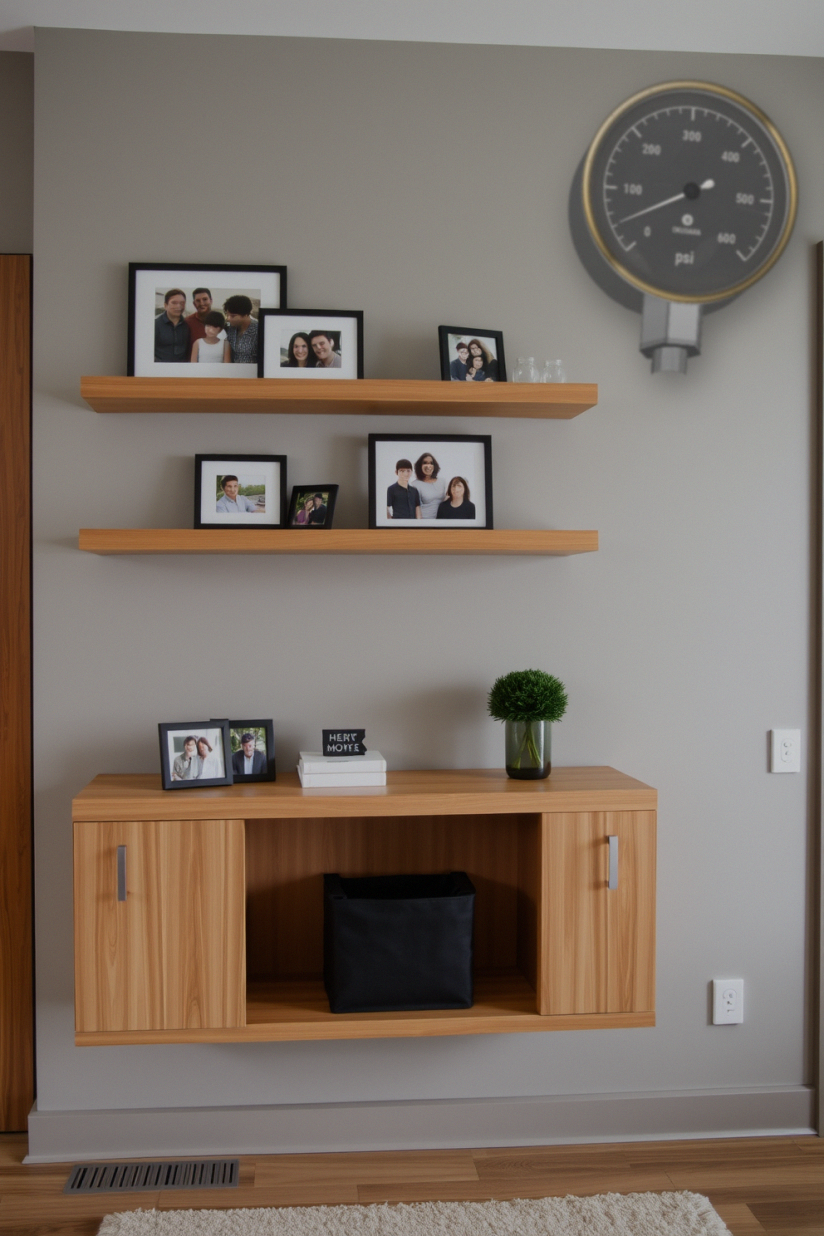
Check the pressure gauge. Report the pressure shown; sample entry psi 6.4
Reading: psi 40
